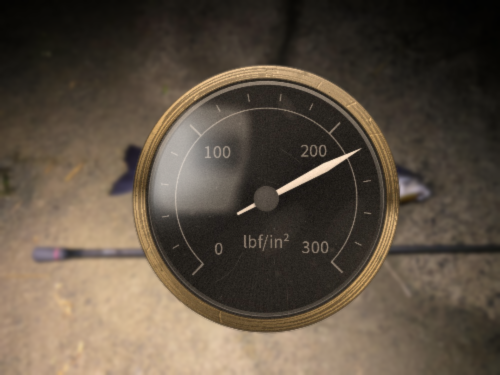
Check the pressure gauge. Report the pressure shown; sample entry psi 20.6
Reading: psi 220
